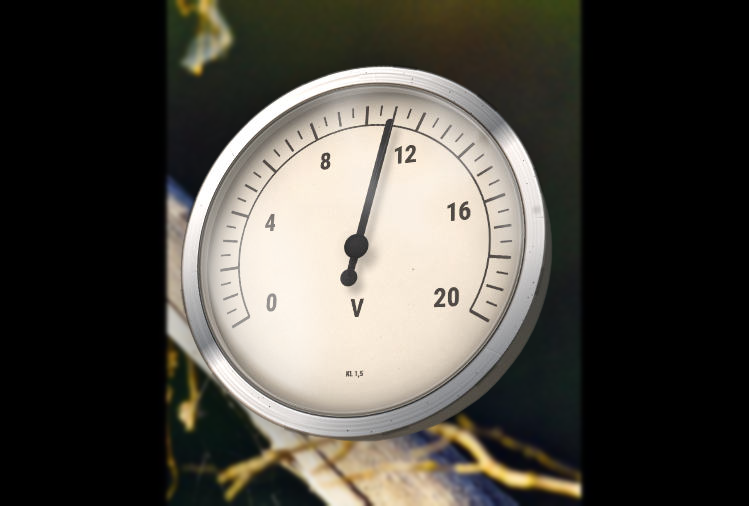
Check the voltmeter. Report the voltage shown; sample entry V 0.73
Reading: V 11
